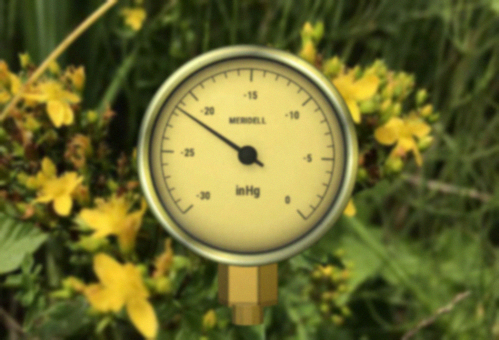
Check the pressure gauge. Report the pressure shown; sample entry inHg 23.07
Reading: inHg -21.5
